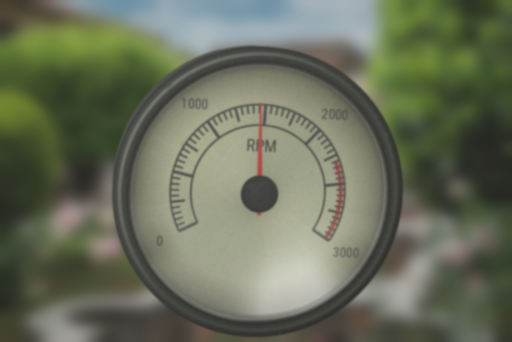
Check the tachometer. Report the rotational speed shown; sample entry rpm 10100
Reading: rpm 1450
